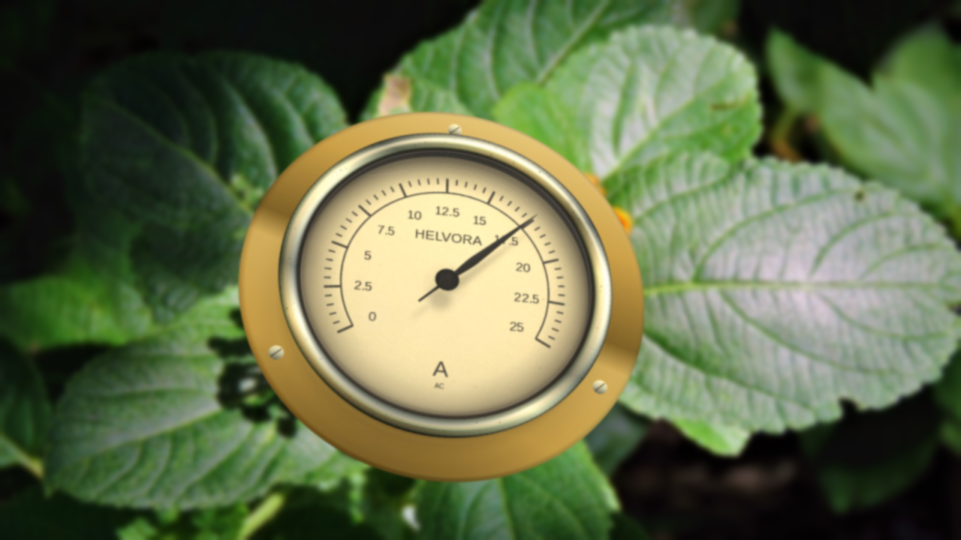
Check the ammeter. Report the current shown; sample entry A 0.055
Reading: A 17.5
